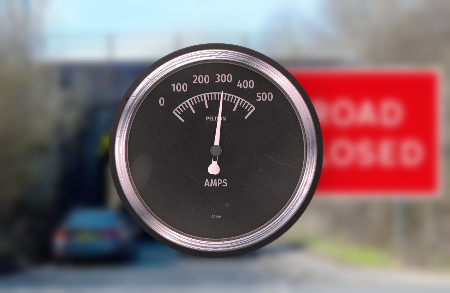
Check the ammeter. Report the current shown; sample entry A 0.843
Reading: A 300
